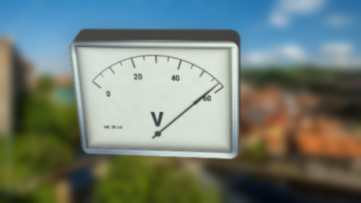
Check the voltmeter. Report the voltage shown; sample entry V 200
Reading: V 57.5
